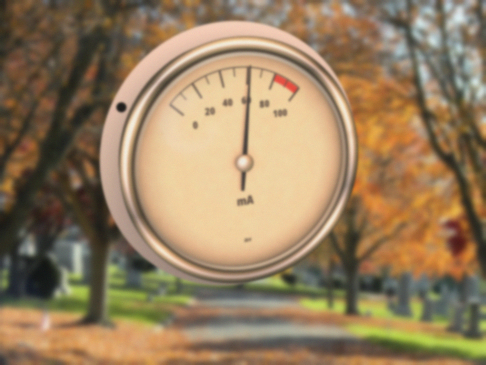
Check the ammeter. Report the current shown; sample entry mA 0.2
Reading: mA 60
